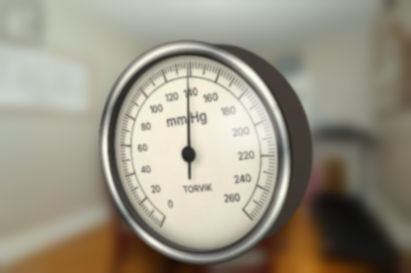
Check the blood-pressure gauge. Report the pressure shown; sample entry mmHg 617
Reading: mmHg 140
